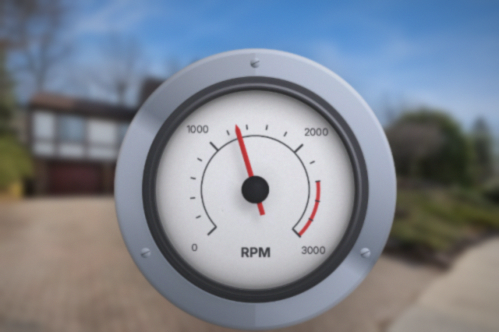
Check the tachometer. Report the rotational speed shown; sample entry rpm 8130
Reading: rpm 1300
